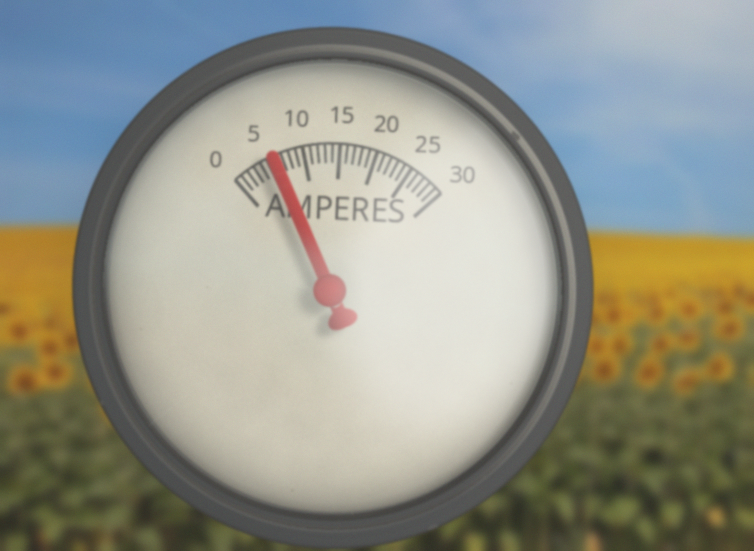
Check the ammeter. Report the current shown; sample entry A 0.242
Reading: A 6
